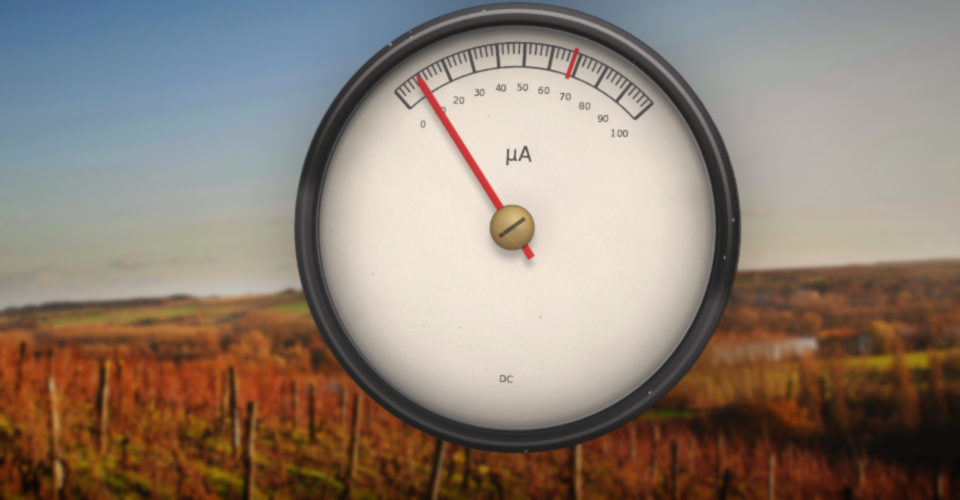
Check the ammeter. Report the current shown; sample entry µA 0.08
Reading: µA 10
